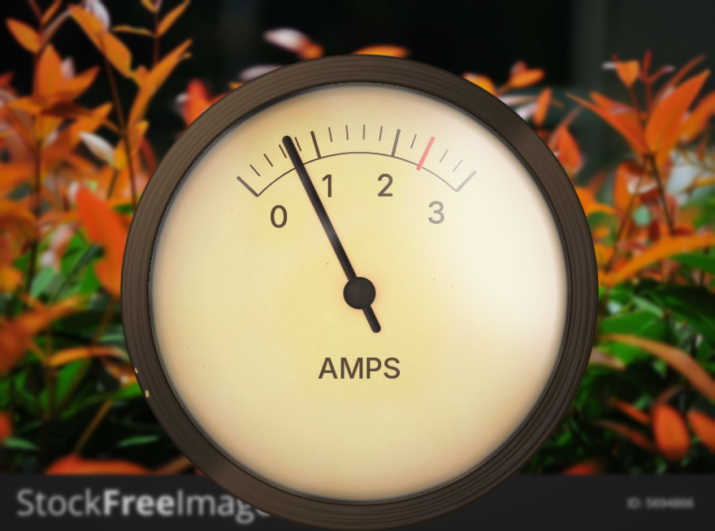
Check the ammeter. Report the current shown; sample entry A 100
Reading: A 0.7
